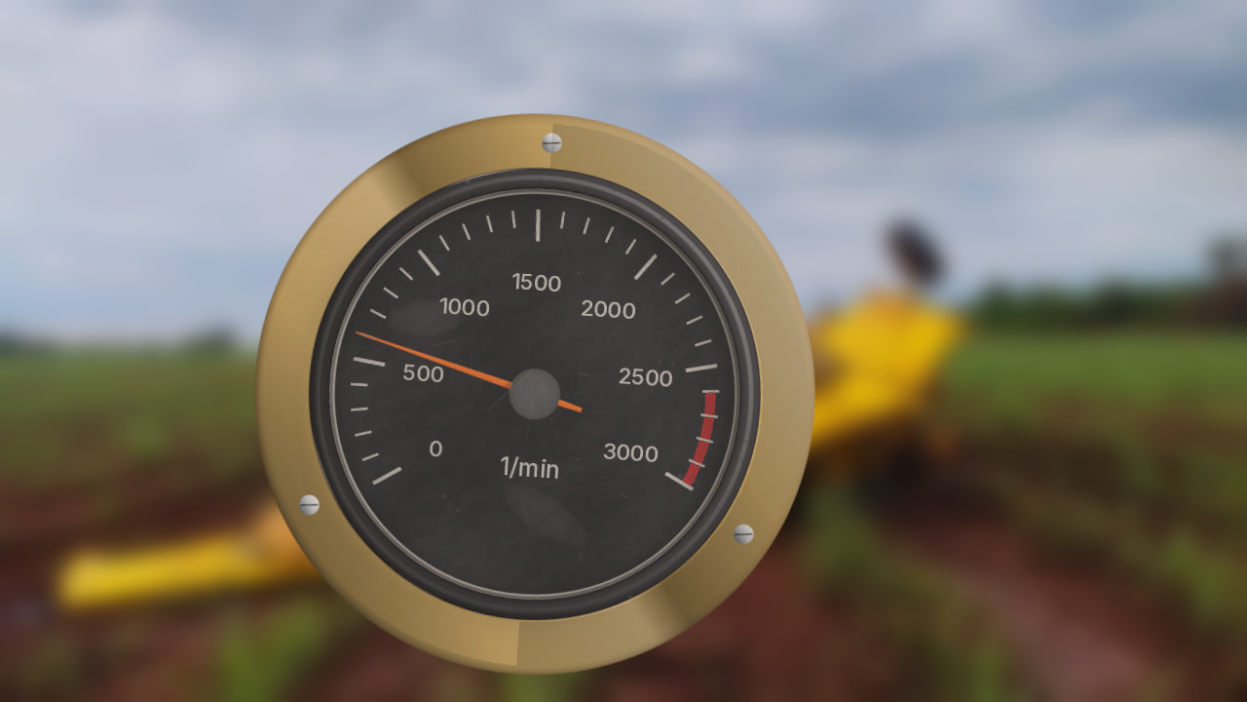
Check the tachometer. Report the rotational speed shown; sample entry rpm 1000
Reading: rpm 600
